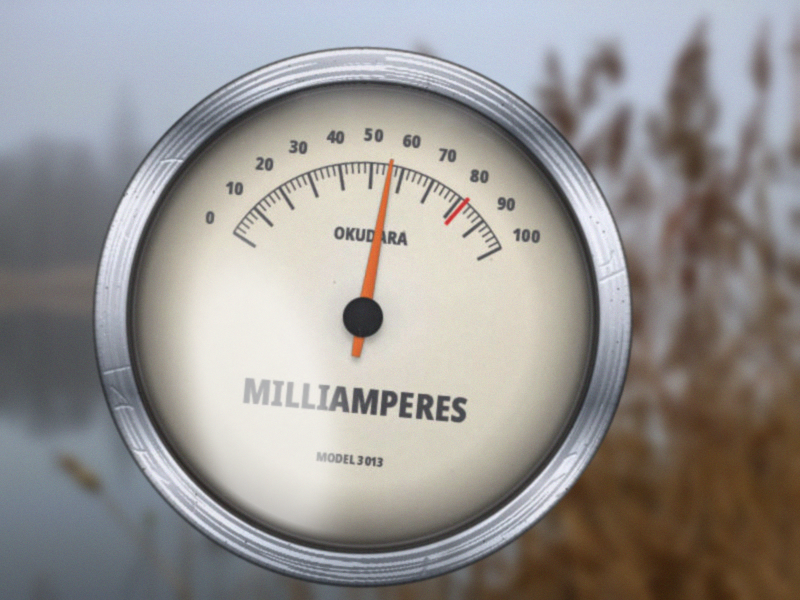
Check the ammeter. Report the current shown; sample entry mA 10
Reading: mA 56
